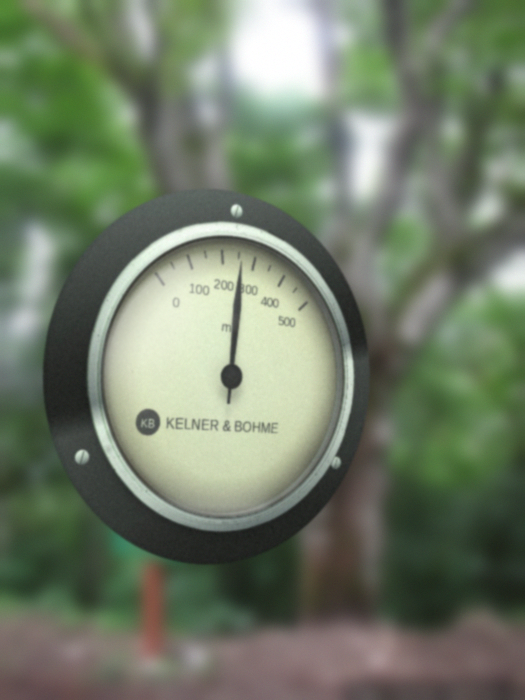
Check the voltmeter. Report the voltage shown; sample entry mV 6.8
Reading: mV 250
